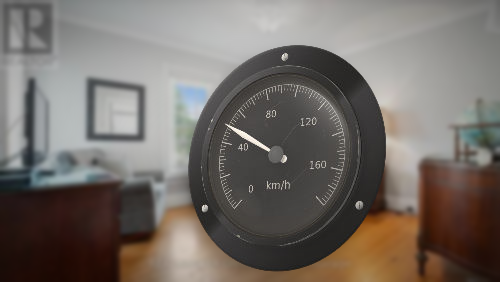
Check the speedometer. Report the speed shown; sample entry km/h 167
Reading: km/h 50
